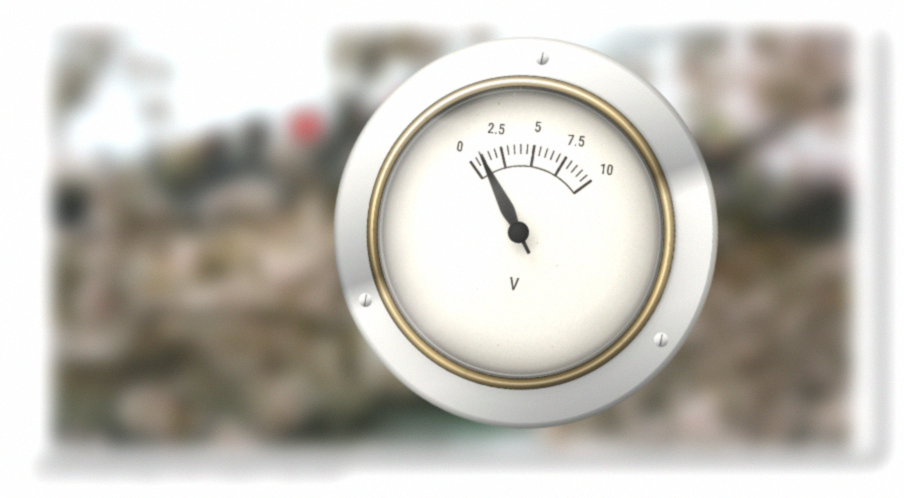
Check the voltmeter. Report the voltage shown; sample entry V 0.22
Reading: V 1
